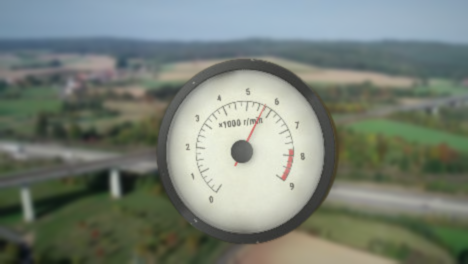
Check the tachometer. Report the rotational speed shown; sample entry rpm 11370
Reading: rpm 5750
